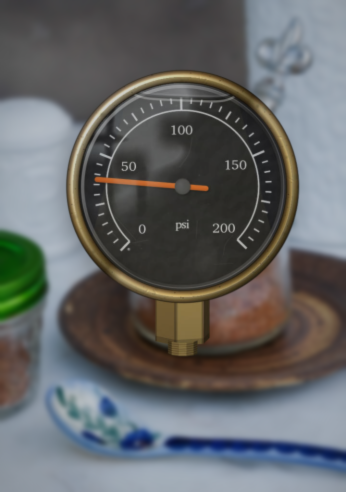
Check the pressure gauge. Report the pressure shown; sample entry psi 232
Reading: psi 37.5
